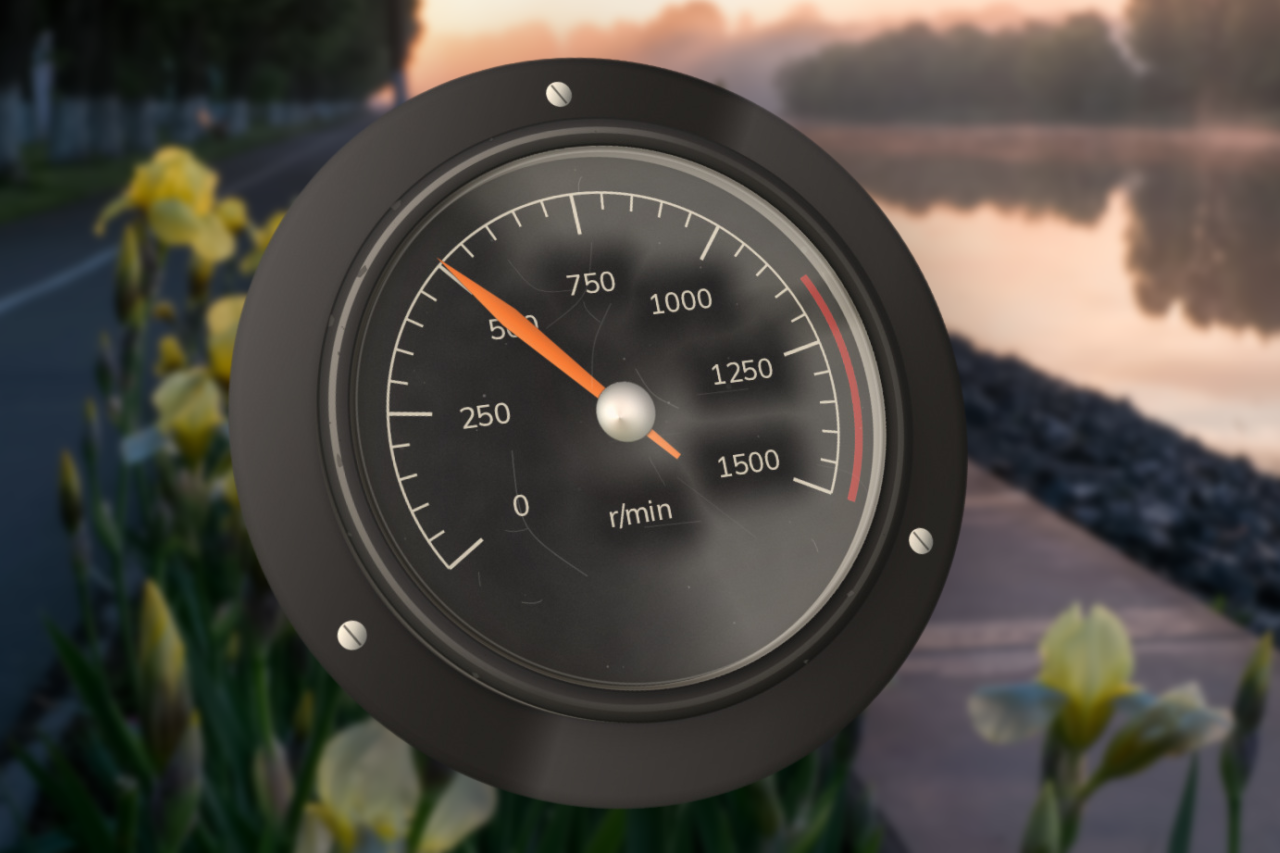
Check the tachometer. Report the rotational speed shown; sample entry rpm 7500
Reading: rpm 500
